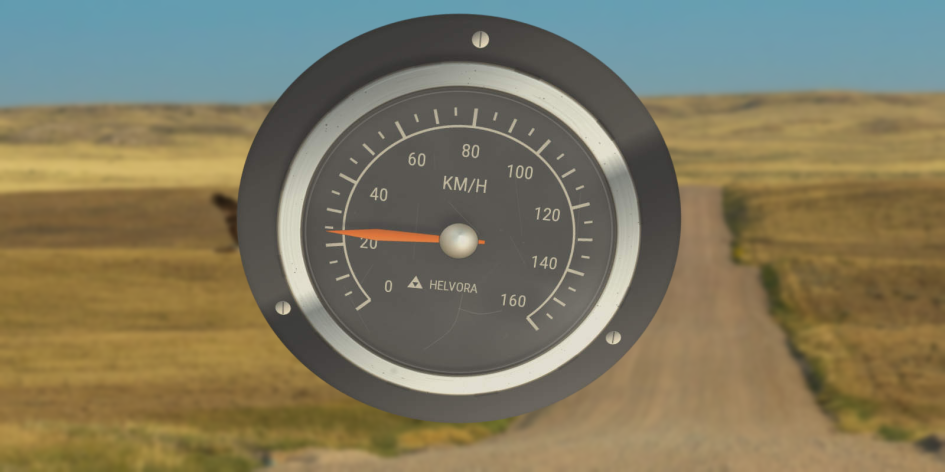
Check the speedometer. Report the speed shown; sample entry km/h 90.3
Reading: km/h 25
